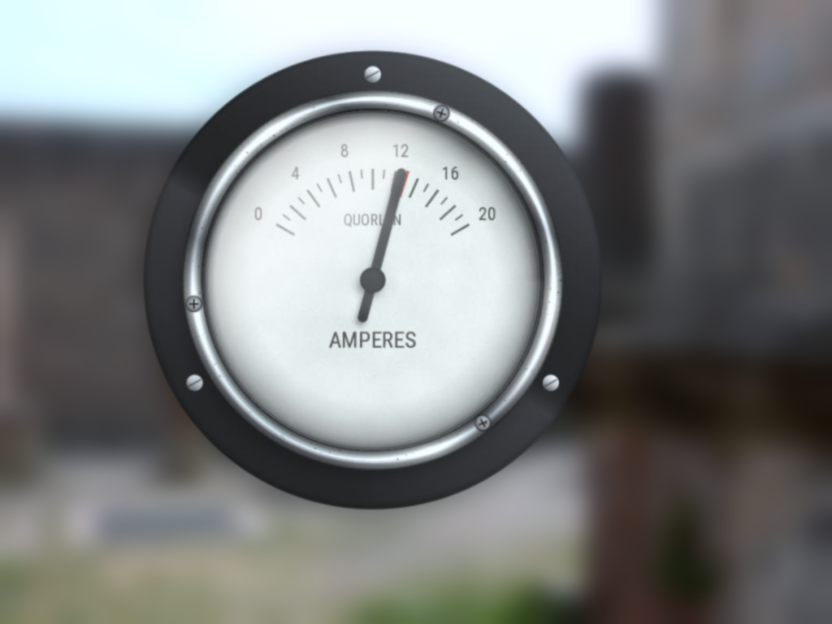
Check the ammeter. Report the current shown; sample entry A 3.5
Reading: A 12.5
